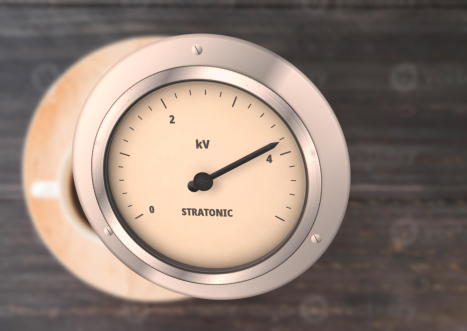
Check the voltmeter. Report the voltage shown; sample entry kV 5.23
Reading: kV 3.8
